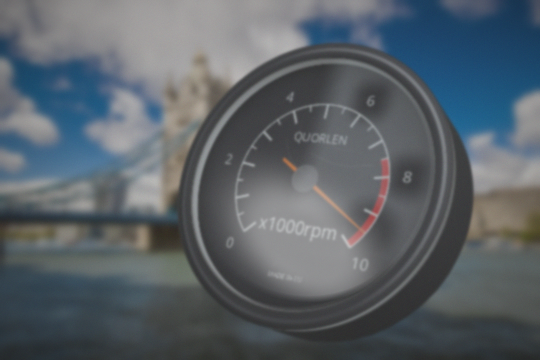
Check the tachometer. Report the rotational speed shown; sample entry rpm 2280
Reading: rpm 9500
